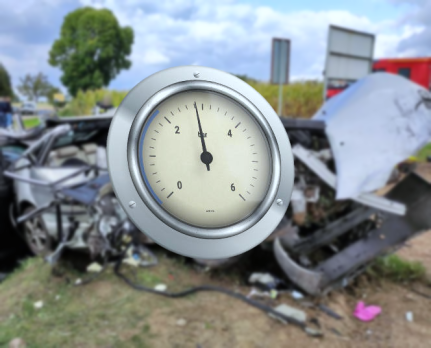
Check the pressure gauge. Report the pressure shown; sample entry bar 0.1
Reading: bar 2.8
